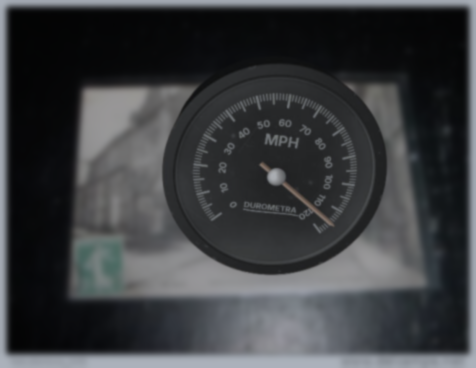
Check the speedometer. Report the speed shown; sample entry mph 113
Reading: mph 115
